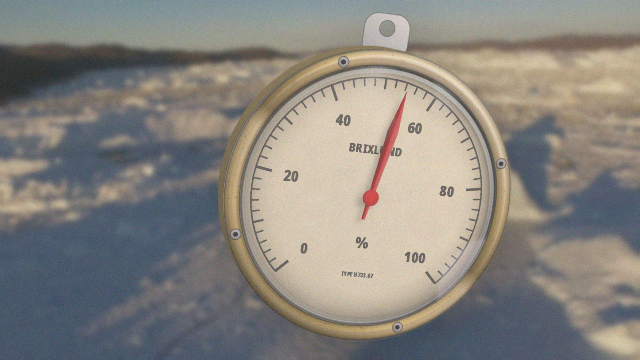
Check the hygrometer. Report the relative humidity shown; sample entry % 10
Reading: % 54
